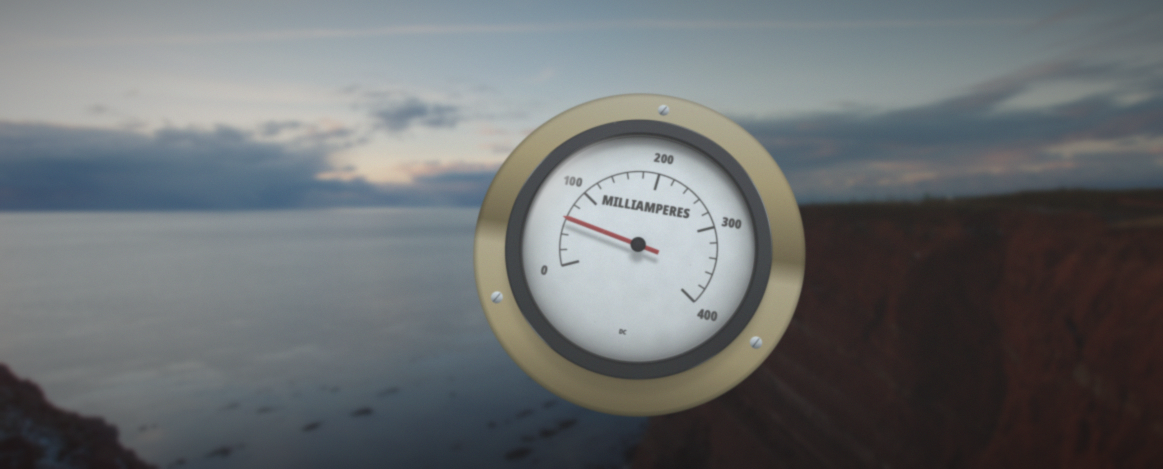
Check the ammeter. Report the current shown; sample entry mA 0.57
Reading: mA 60
